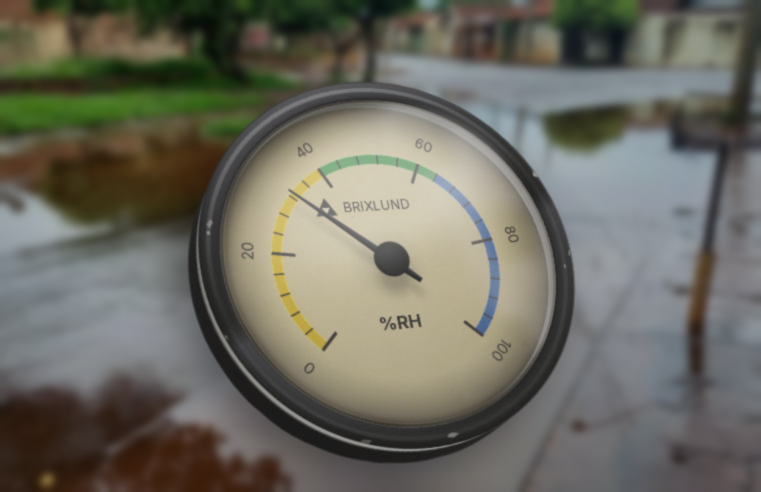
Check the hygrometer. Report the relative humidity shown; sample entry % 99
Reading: % 32
